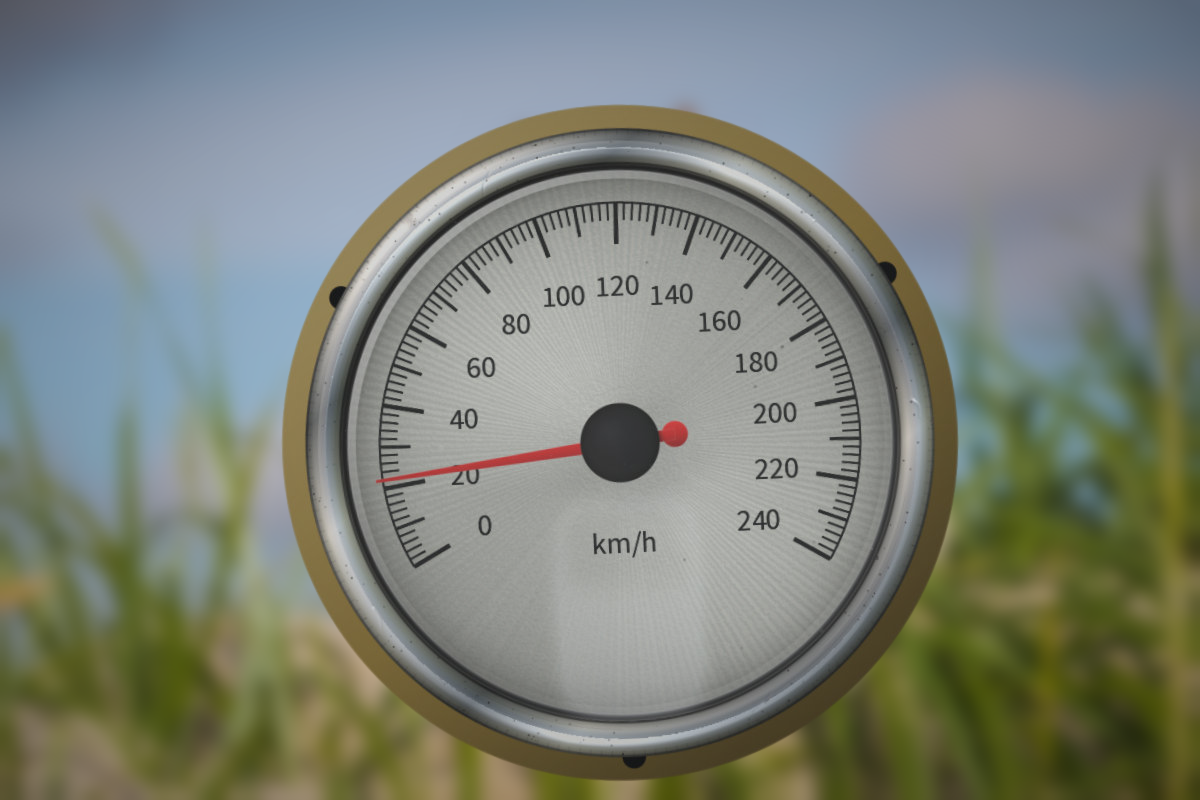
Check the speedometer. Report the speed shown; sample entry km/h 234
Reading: km/h 22
